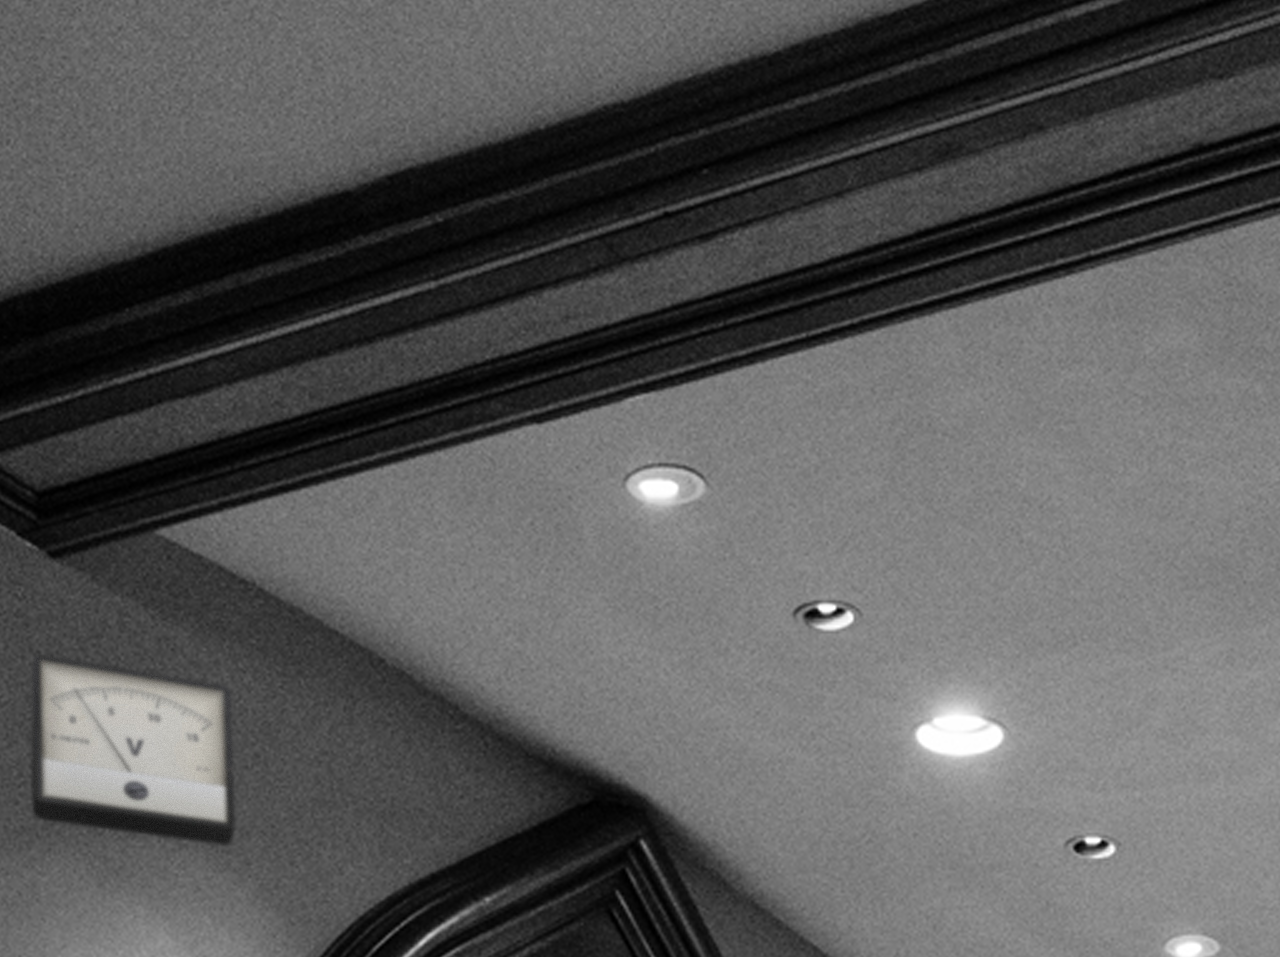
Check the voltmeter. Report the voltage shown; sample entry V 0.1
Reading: V 2.5
